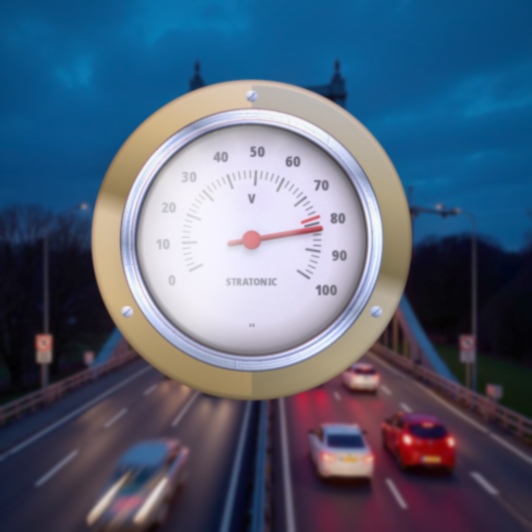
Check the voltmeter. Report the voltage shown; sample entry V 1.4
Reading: V 82
